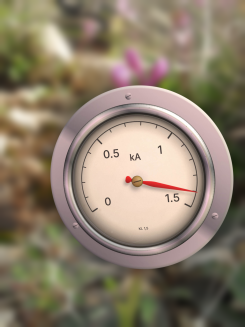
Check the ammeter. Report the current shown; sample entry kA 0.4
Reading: kA 1.4
